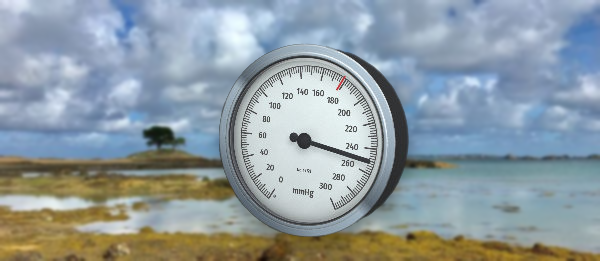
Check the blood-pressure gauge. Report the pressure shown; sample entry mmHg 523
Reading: mmHg 250
